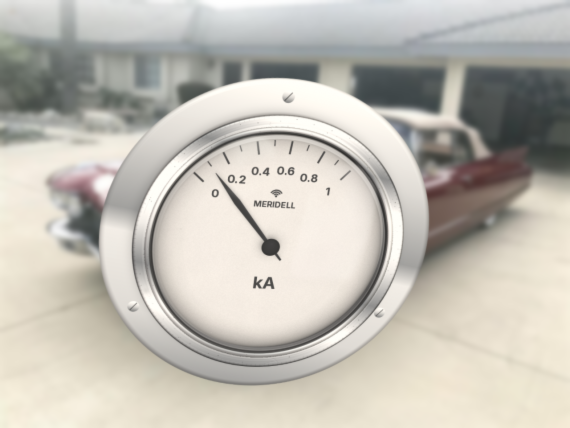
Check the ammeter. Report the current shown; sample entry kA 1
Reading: kA 0.1
